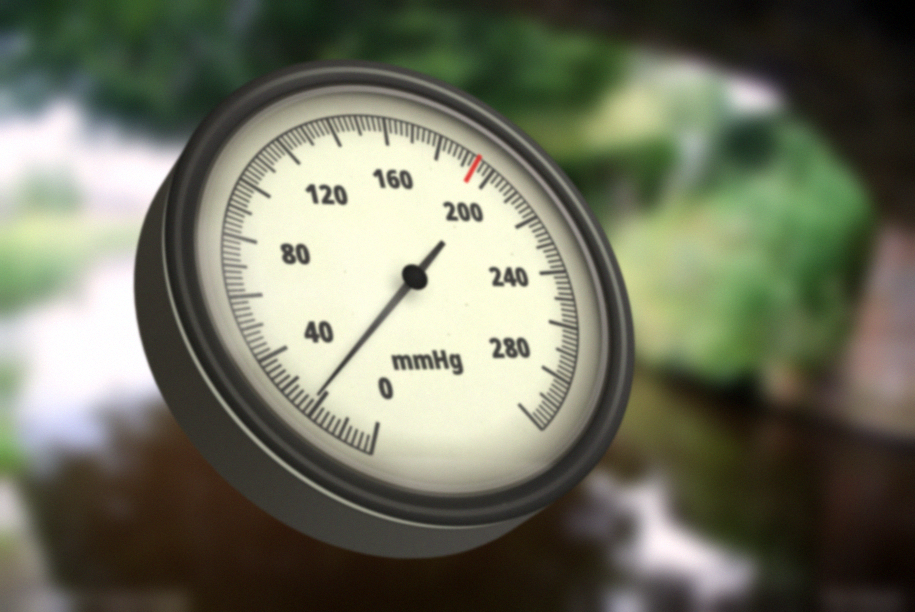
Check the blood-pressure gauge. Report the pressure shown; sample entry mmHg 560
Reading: mmHg 22
